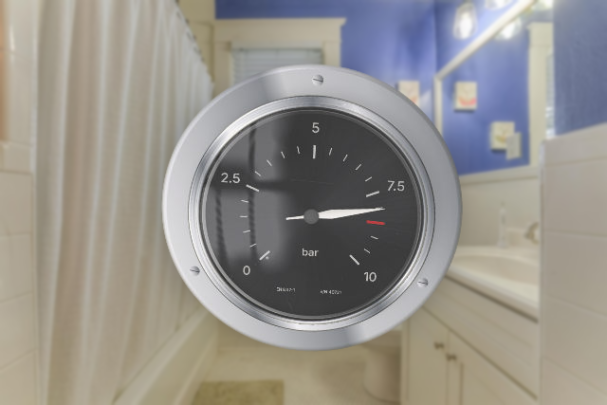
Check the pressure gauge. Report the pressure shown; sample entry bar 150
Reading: bar 8
